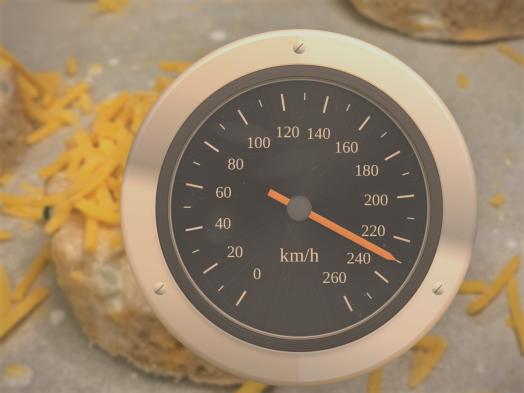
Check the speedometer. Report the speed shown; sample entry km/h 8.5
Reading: km/h 230
